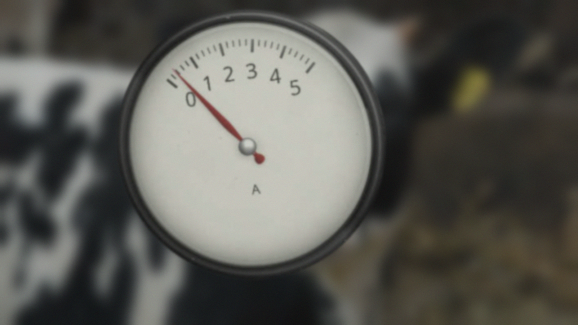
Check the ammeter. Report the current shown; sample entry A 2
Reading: A 0.4
